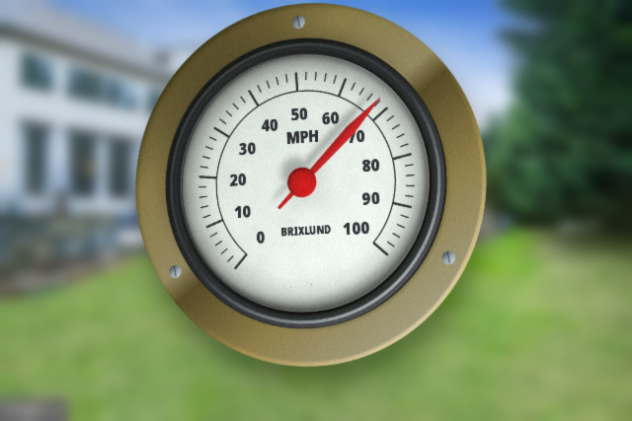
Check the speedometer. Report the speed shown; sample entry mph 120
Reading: mph 68
